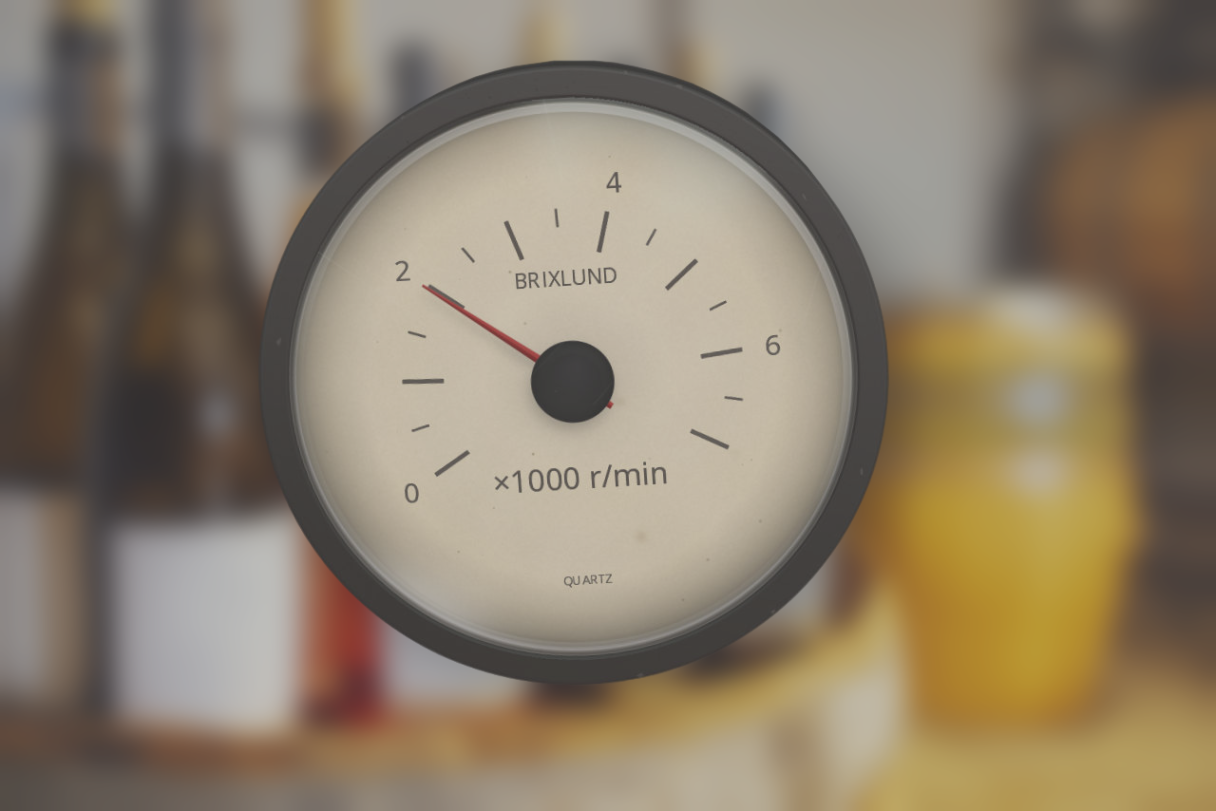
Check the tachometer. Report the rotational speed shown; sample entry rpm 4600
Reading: rpm 2000
